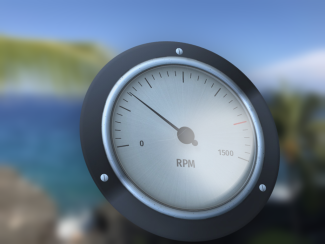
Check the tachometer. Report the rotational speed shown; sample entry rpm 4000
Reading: rpm 350
